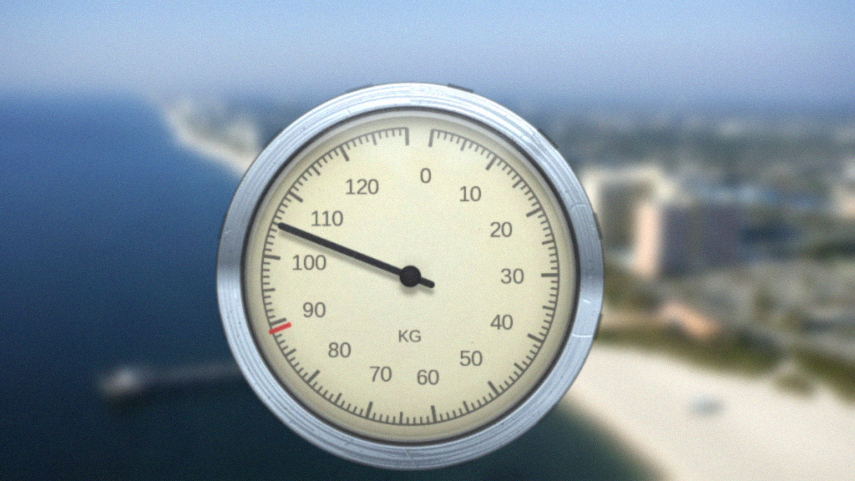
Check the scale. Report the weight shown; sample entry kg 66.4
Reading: kg 105
